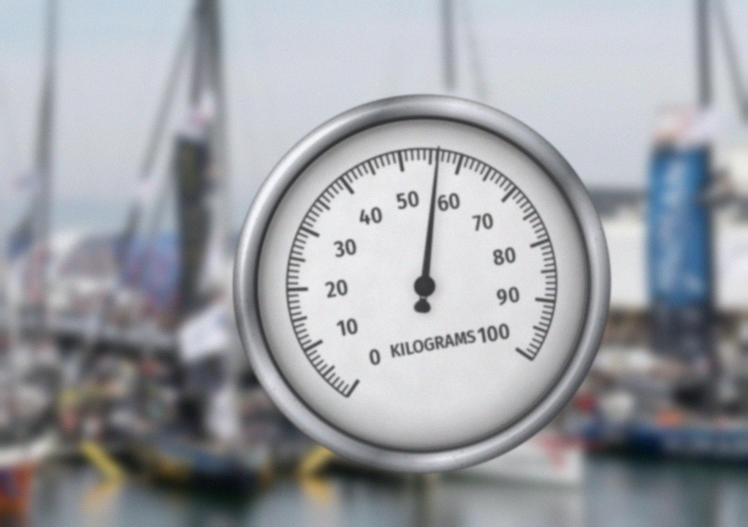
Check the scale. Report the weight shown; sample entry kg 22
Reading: kg 56
